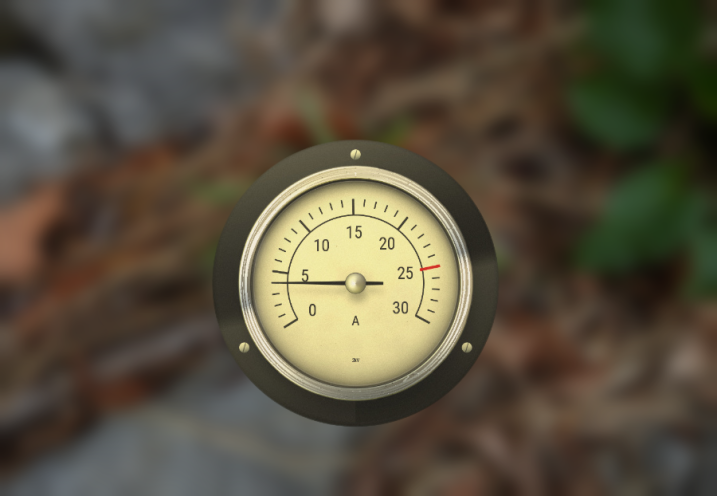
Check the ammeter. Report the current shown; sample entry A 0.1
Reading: A 4
